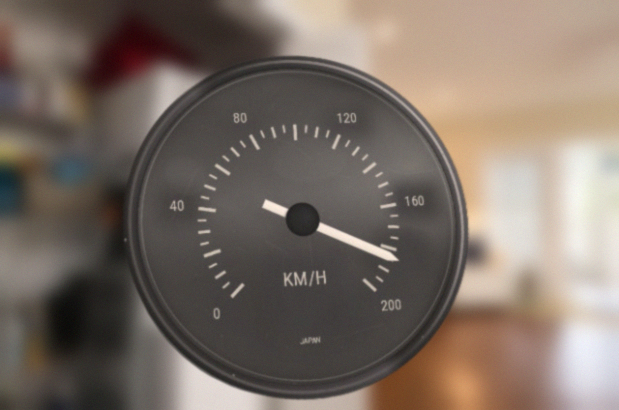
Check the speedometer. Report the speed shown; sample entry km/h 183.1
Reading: km/h 185
